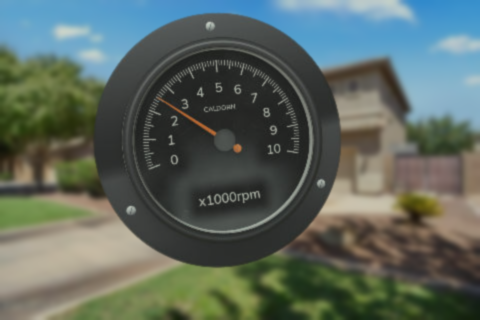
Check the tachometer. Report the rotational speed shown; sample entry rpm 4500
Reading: rpm 2500
